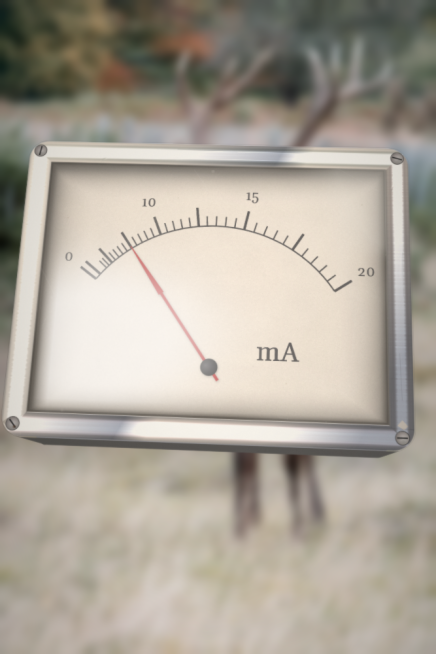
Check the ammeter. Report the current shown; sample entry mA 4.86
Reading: mA 7.5
